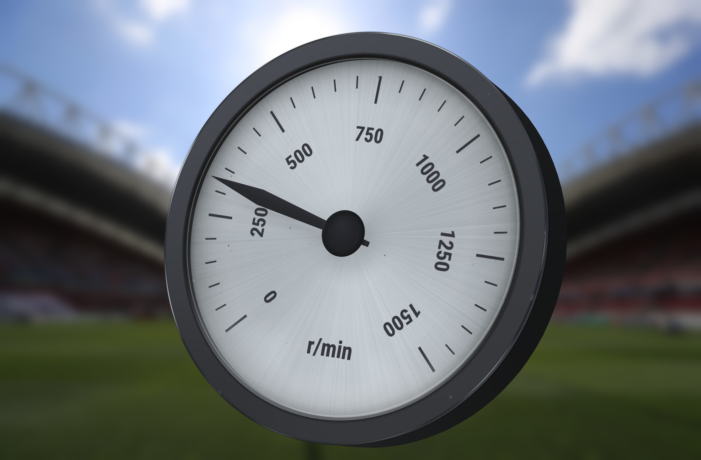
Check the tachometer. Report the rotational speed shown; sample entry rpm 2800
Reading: rpm 325
